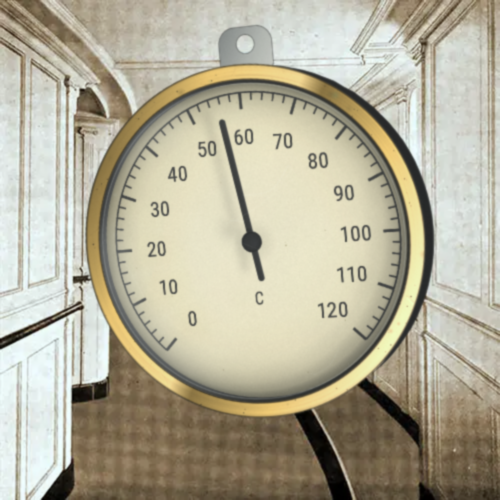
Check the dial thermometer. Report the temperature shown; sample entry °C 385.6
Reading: °C 56
